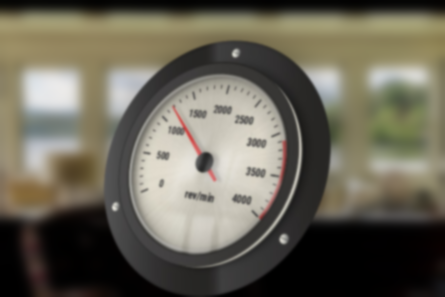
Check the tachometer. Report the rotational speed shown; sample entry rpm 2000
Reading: rpm 1200
